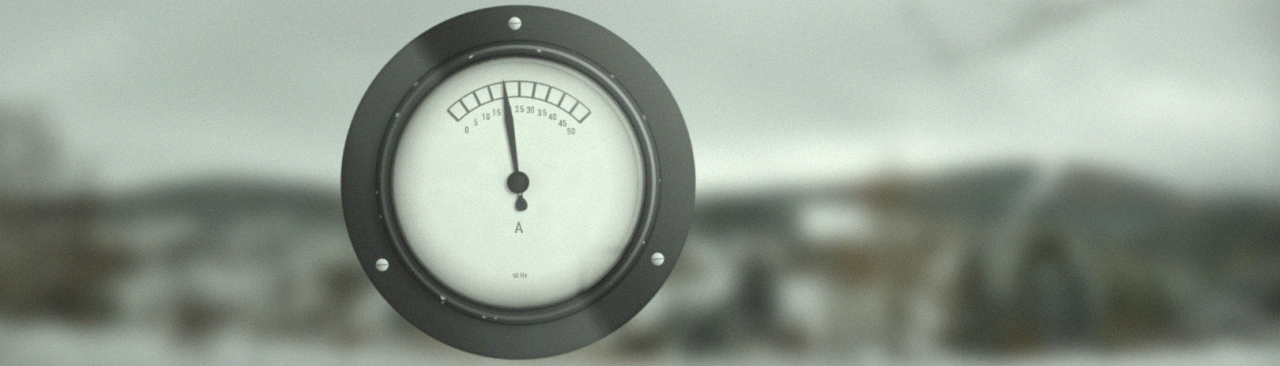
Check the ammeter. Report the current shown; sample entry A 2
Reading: A 20
